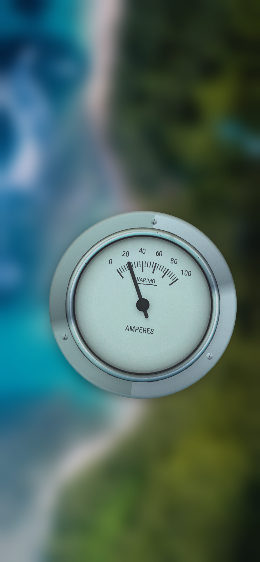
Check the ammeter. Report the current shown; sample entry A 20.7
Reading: A 20
